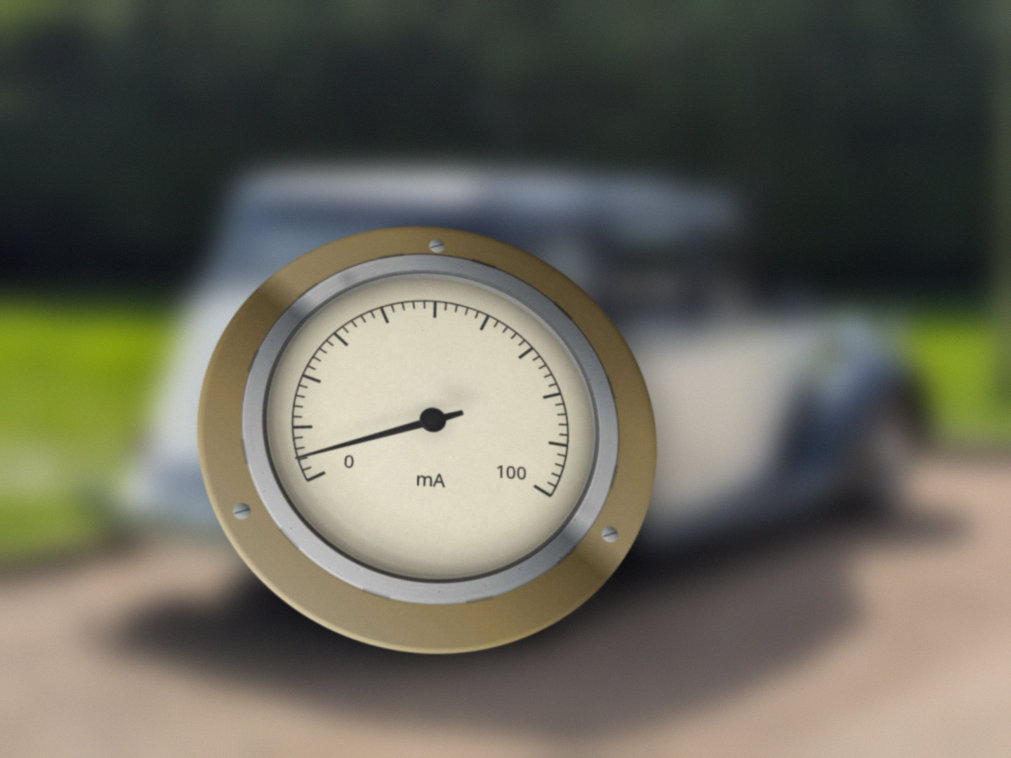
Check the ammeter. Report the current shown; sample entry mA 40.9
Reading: mA 4
